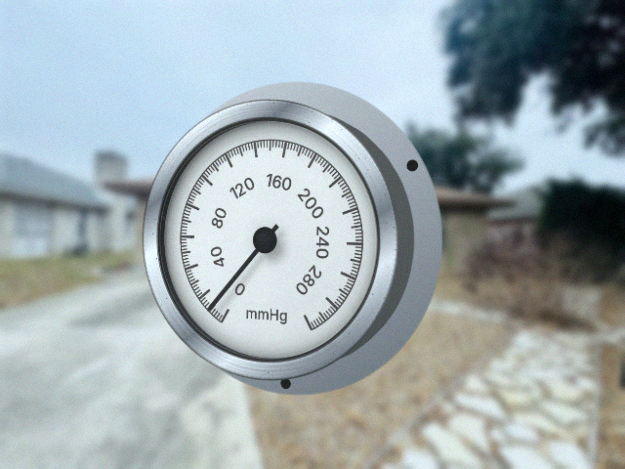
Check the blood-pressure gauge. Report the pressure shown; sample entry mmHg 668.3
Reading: mmHg 10
